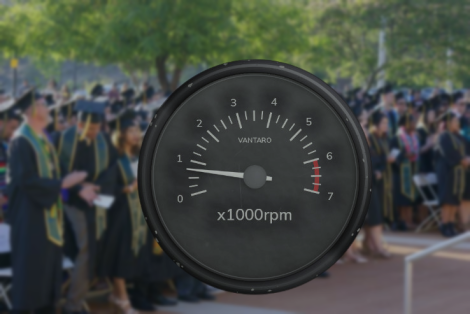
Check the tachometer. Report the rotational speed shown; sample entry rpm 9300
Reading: rpm 750
